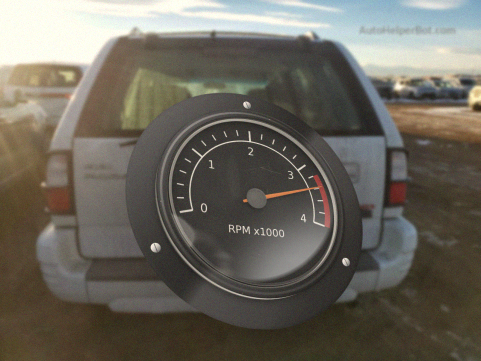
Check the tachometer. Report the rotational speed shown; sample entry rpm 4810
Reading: rpm 3400
